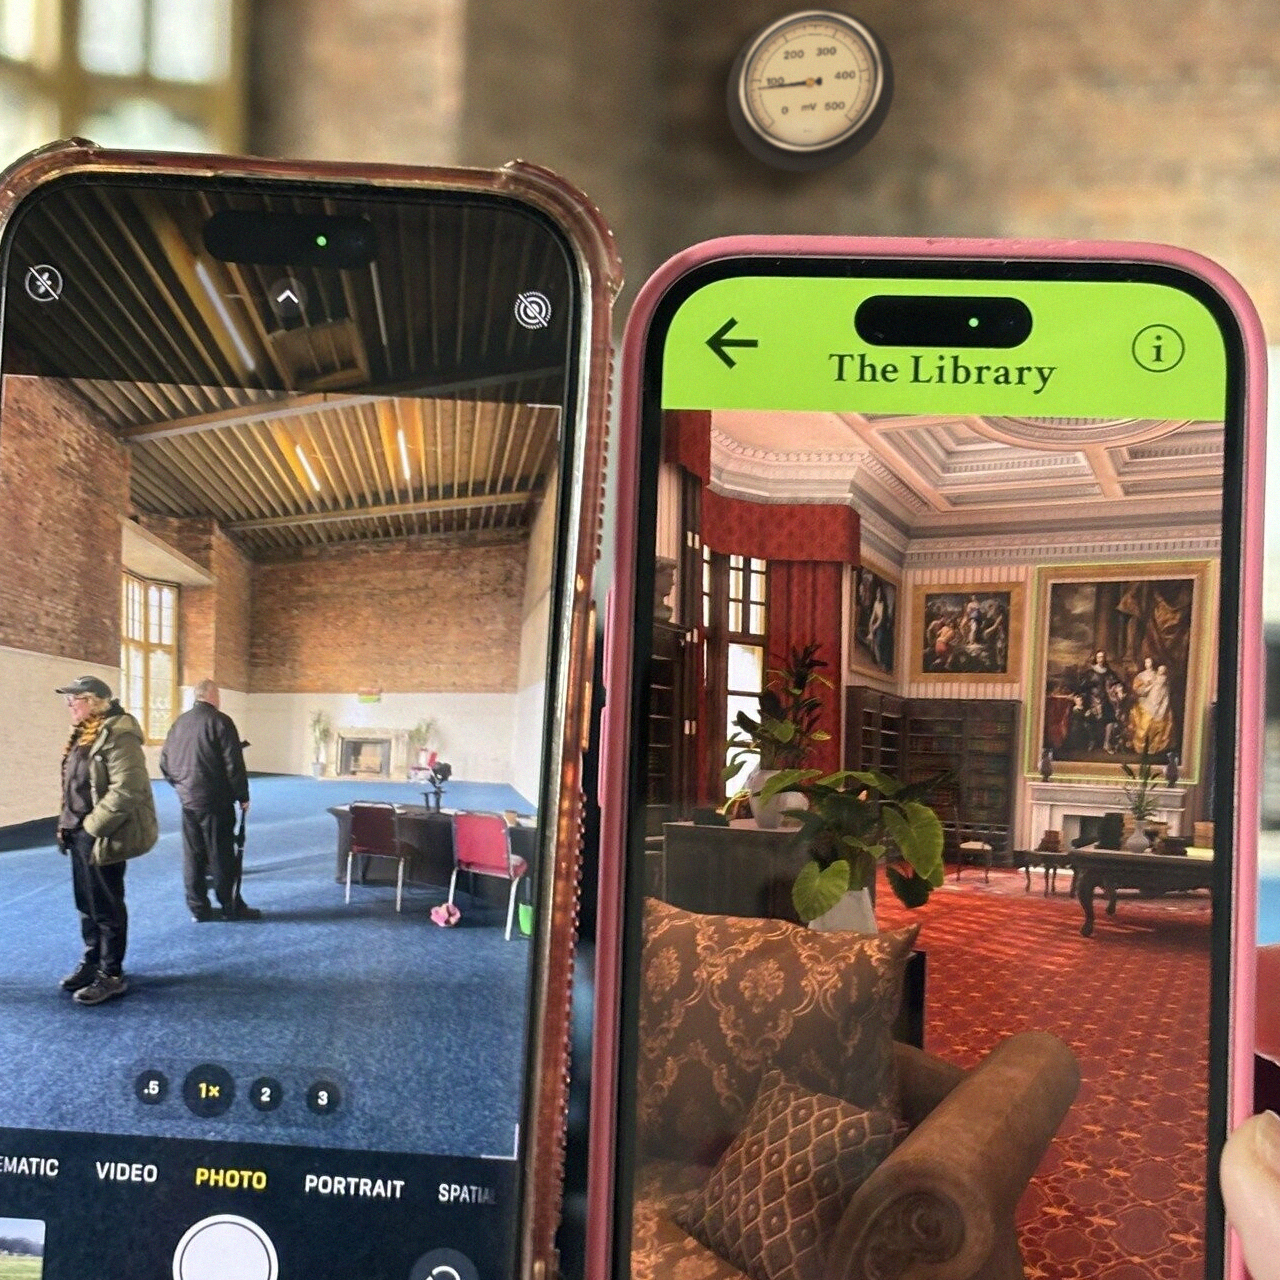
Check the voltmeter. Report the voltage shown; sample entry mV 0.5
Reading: mV 80
